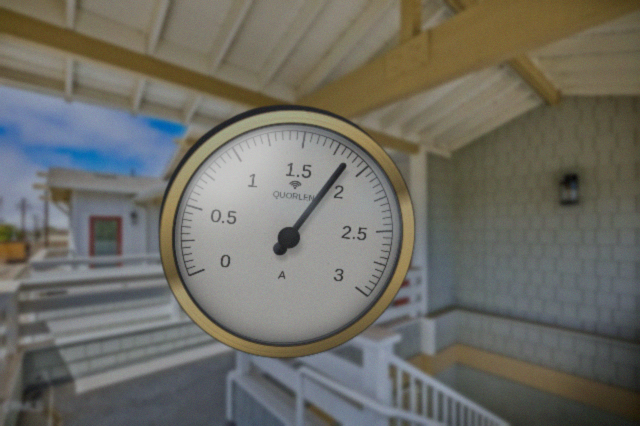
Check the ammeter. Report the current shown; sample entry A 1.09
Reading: A 1.85
